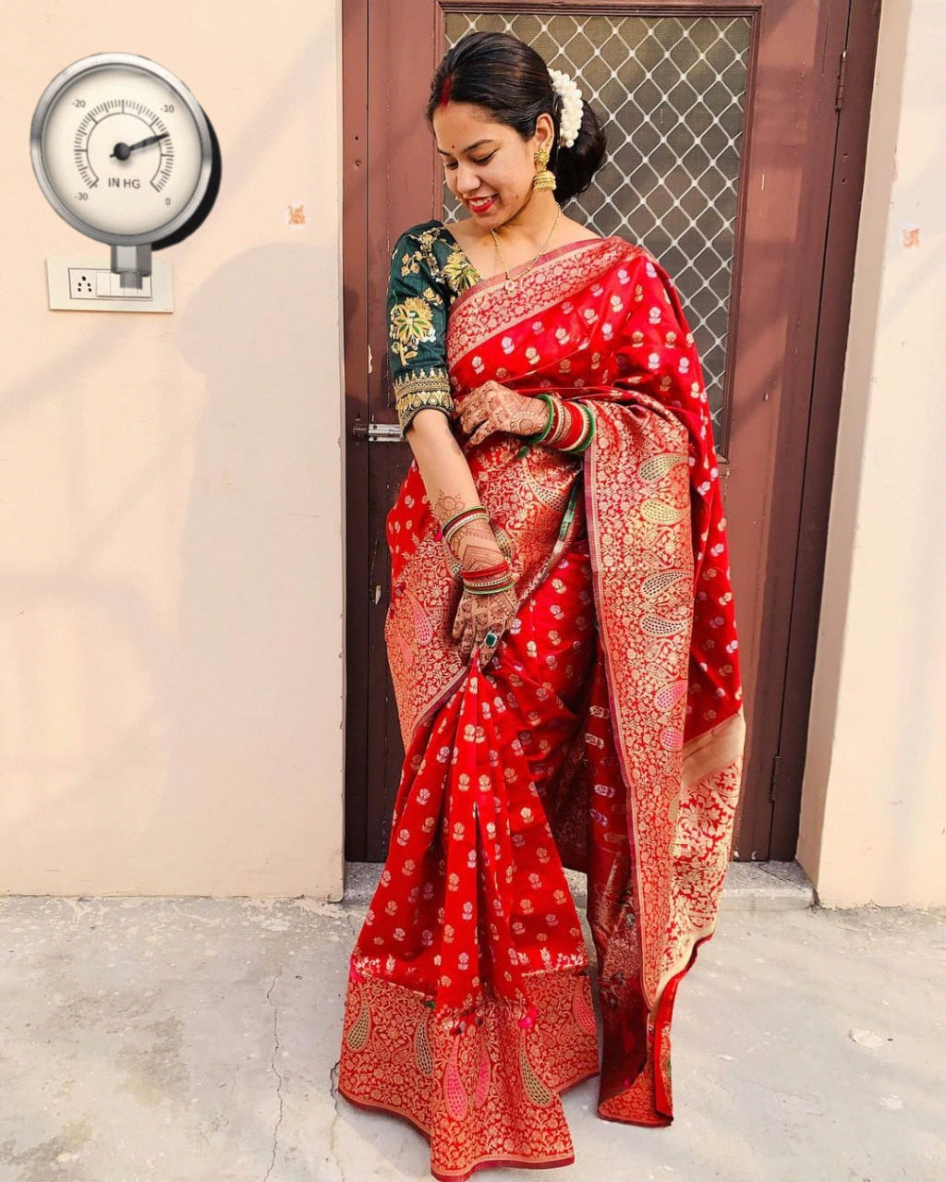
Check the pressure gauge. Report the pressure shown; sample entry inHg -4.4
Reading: inHg -7.5
